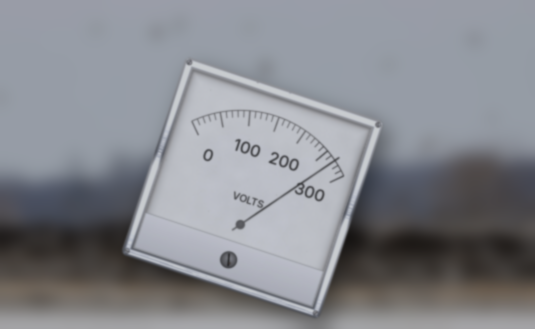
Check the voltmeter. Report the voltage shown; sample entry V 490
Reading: V 270
